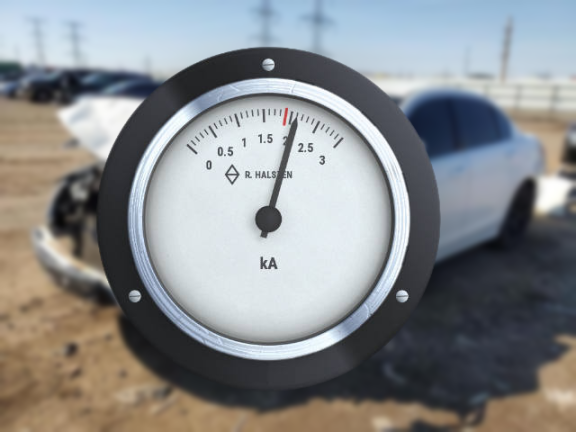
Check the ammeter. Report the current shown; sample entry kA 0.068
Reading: kA 2.1
